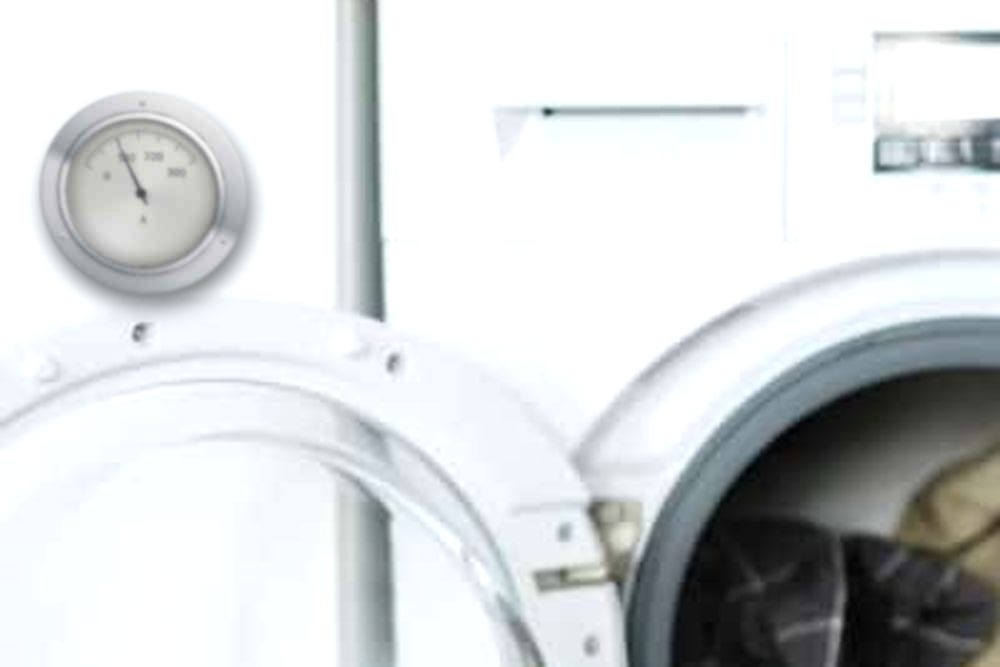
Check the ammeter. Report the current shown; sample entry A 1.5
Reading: A 100
